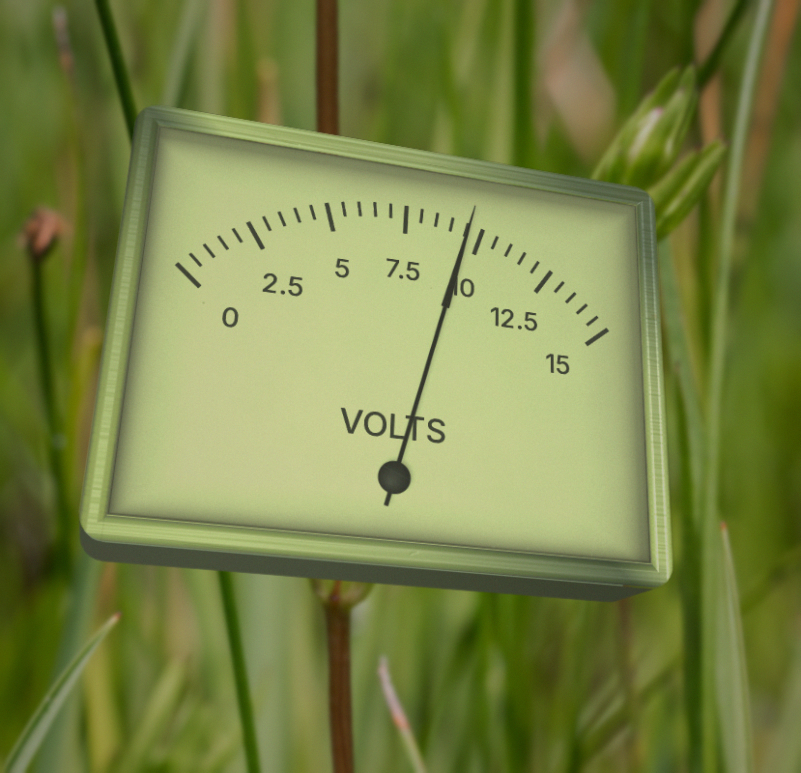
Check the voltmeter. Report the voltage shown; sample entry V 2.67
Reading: V 9.5
